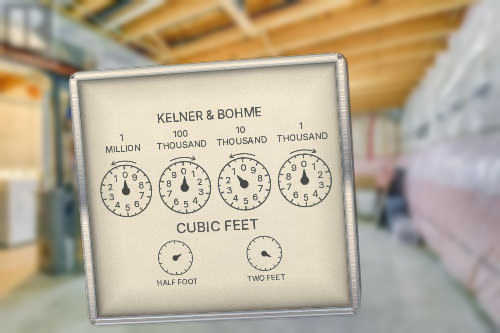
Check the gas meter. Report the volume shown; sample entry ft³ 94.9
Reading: ft³ 1000
